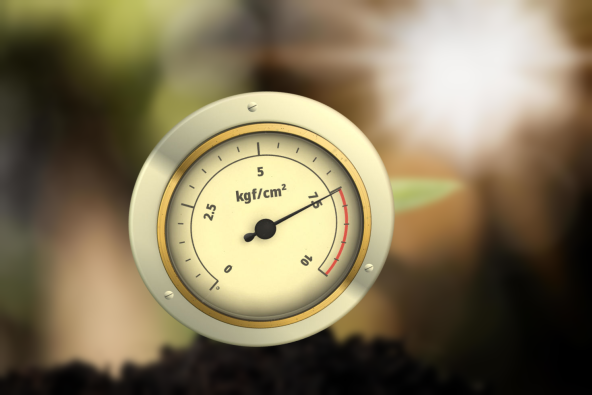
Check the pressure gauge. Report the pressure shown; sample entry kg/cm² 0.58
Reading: kg/cm² 7.5
